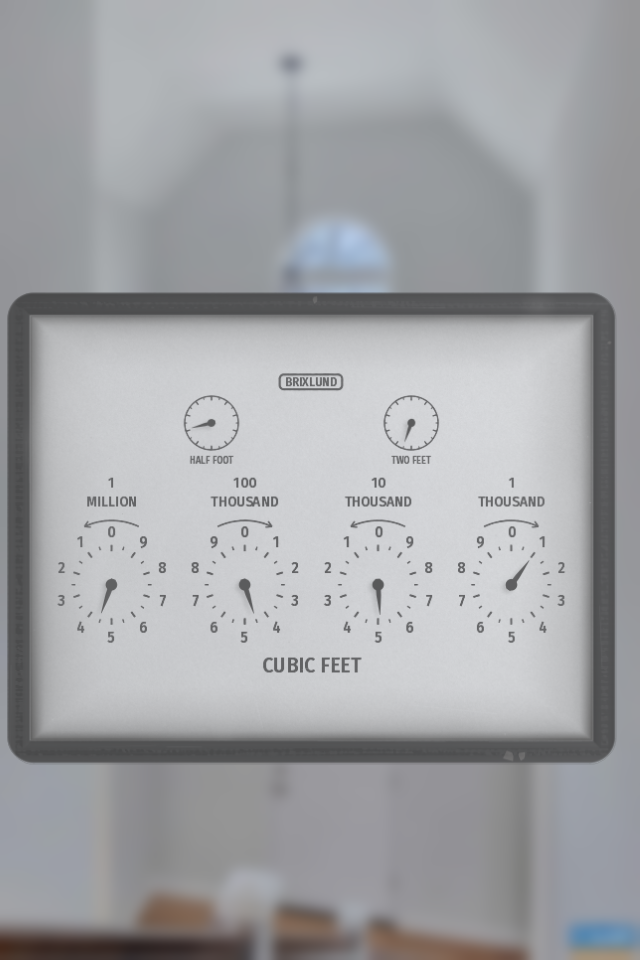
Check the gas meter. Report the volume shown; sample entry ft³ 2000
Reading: ft³ 445100
